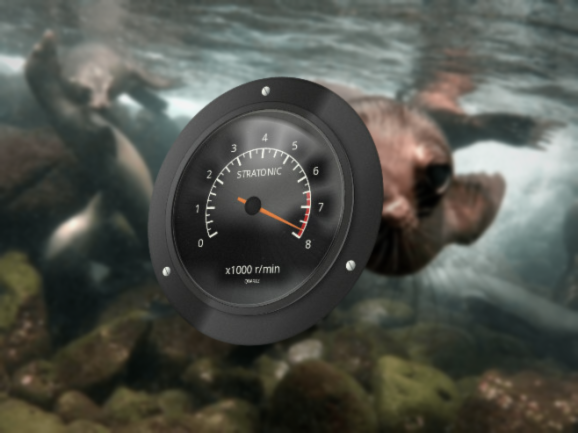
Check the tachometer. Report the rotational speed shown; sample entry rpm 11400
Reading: rpm 7750
